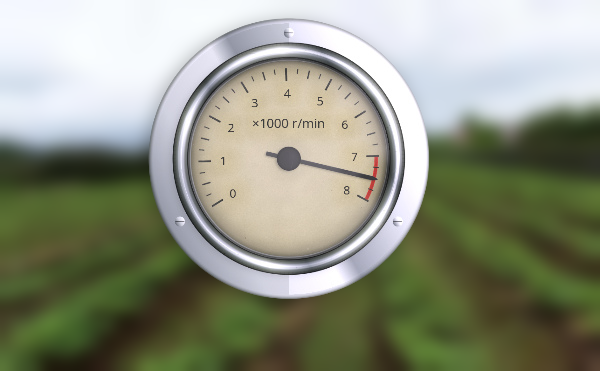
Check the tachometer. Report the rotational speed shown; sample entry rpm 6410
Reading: rpm 7500
